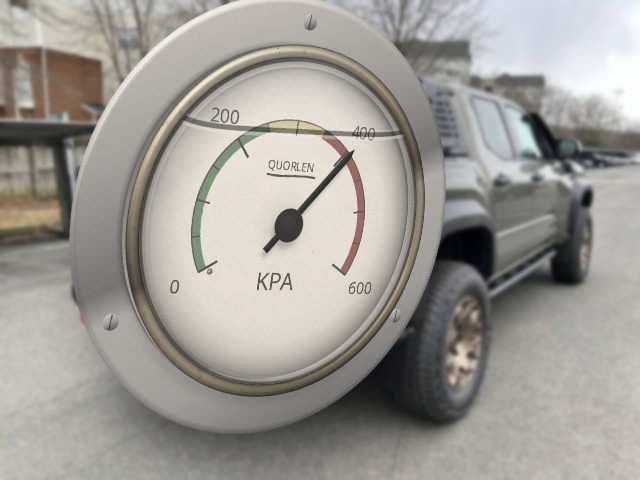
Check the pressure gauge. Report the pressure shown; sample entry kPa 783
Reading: kPa 400
